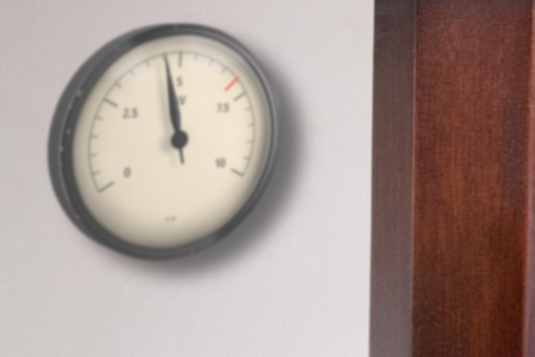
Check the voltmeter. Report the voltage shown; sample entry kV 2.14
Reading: kV 4.5
